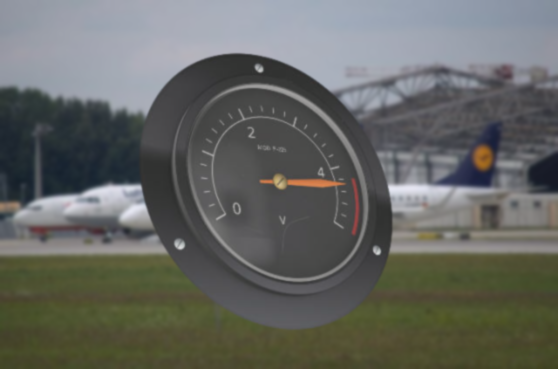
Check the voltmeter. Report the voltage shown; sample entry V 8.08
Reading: V 4.3
